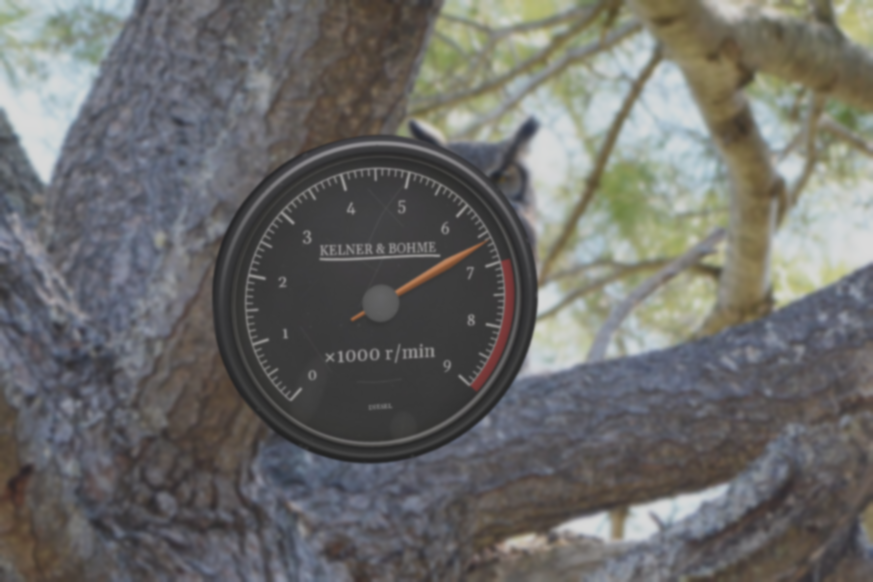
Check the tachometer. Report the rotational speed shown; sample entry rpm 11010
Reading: rpm 6600
